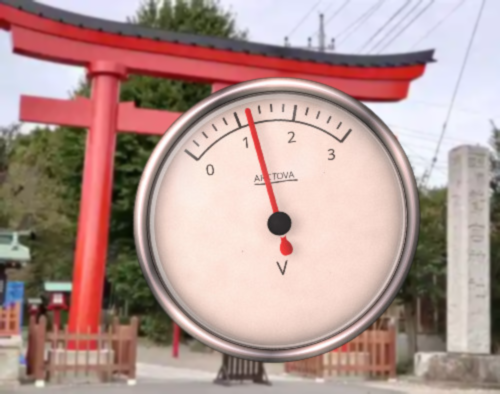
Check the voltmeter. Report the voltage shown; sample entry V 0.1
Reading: V 1.2
